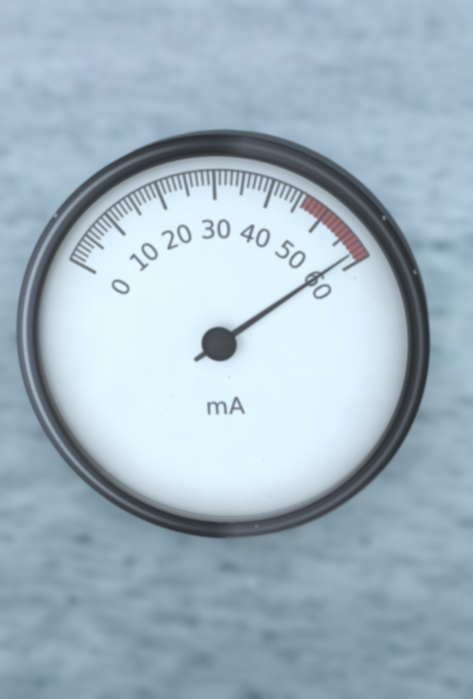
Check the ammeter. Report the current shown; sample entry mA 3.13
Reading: mA 58
